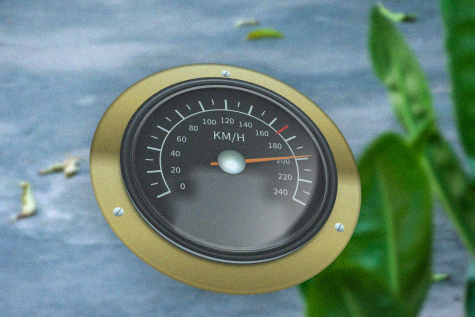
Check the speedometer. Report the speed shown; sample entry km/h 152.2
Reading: km/h 200
